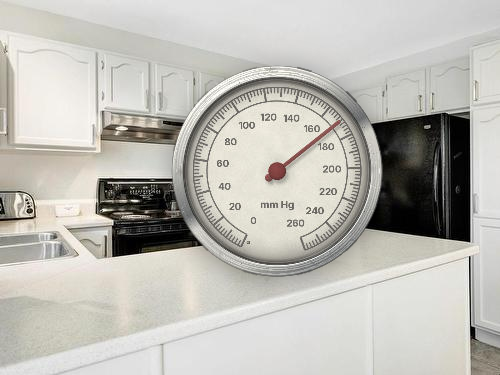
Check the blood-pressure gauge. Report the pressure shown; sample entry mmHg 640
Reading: mmHg 170
